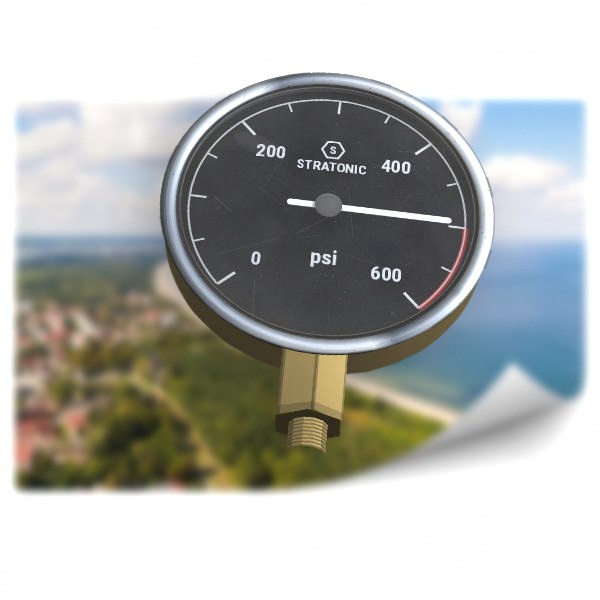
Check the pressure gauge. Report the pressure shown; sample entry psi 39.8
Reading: psi 500
